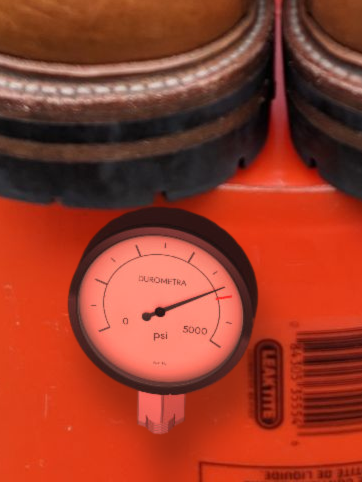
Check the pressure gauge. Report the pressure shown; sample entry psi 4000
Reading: psi 3750
